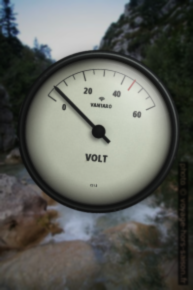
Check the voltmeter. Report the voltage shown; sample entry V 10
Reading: V 5
